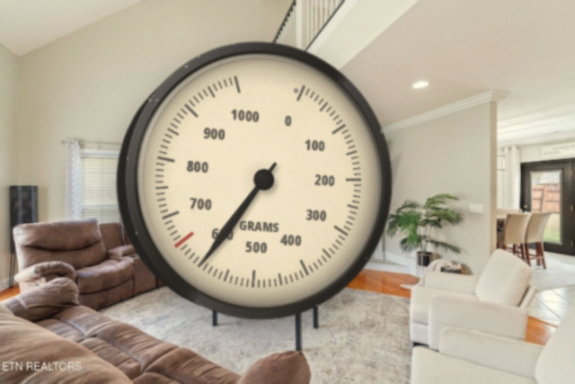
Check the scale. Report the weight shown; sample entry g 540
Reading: g 600
